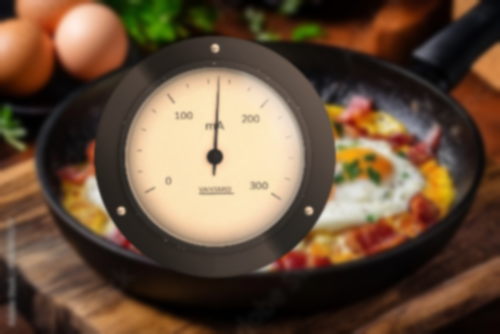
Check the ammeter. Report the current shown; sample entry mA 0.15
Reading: mA 150
